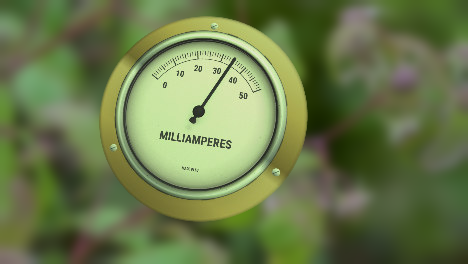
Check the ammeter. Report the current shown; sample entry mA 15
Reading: mA 35
